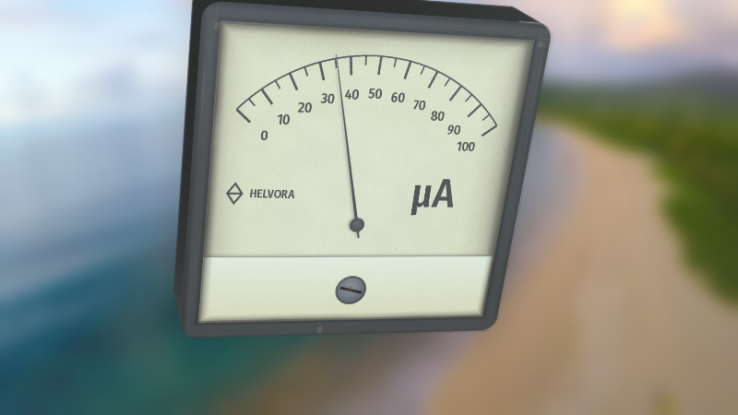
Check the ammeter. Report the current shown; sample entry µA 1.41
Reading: µA 35
